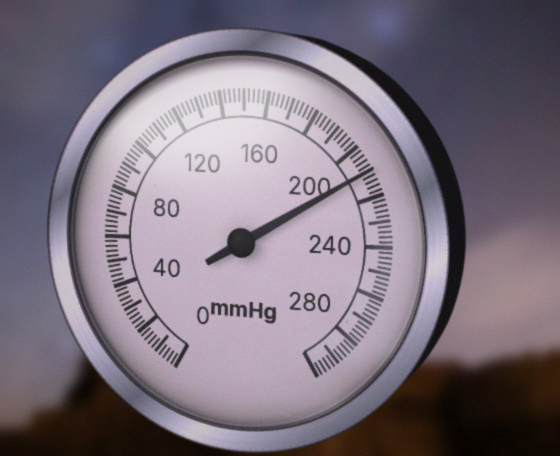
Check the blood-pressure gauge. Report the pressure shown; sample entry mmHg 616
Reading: mmHg 210
